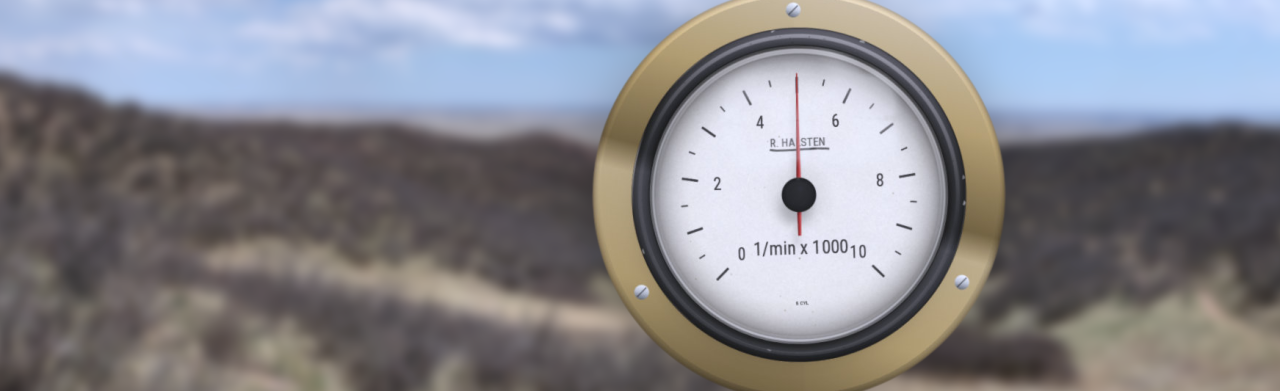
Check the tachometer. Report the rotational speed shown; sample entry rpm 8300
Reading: rpm 5000
